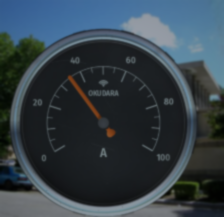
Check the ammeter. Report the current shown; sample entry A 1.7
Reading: A 35
